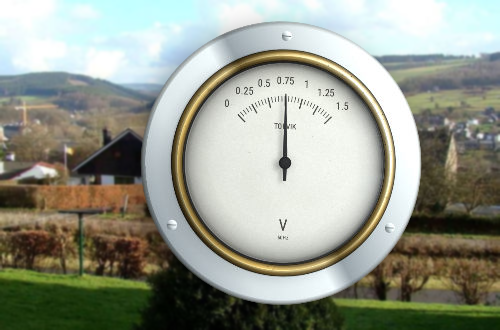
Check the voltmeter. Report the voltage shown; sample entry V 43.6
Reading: V 0.75
